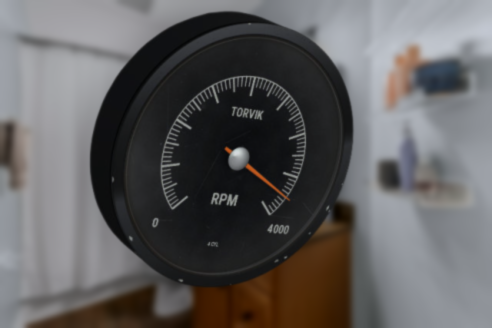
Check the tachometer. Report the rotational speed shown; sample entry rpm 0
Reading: rpm 3750
